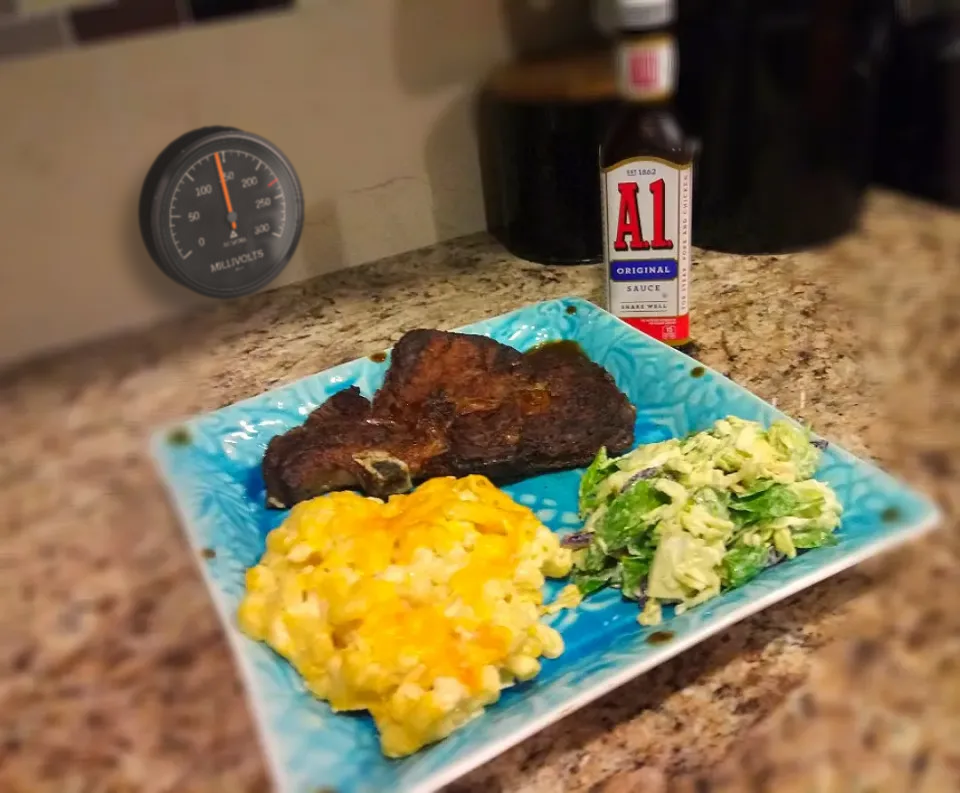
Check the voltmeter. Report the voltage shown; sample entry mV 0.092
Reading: mV 140
